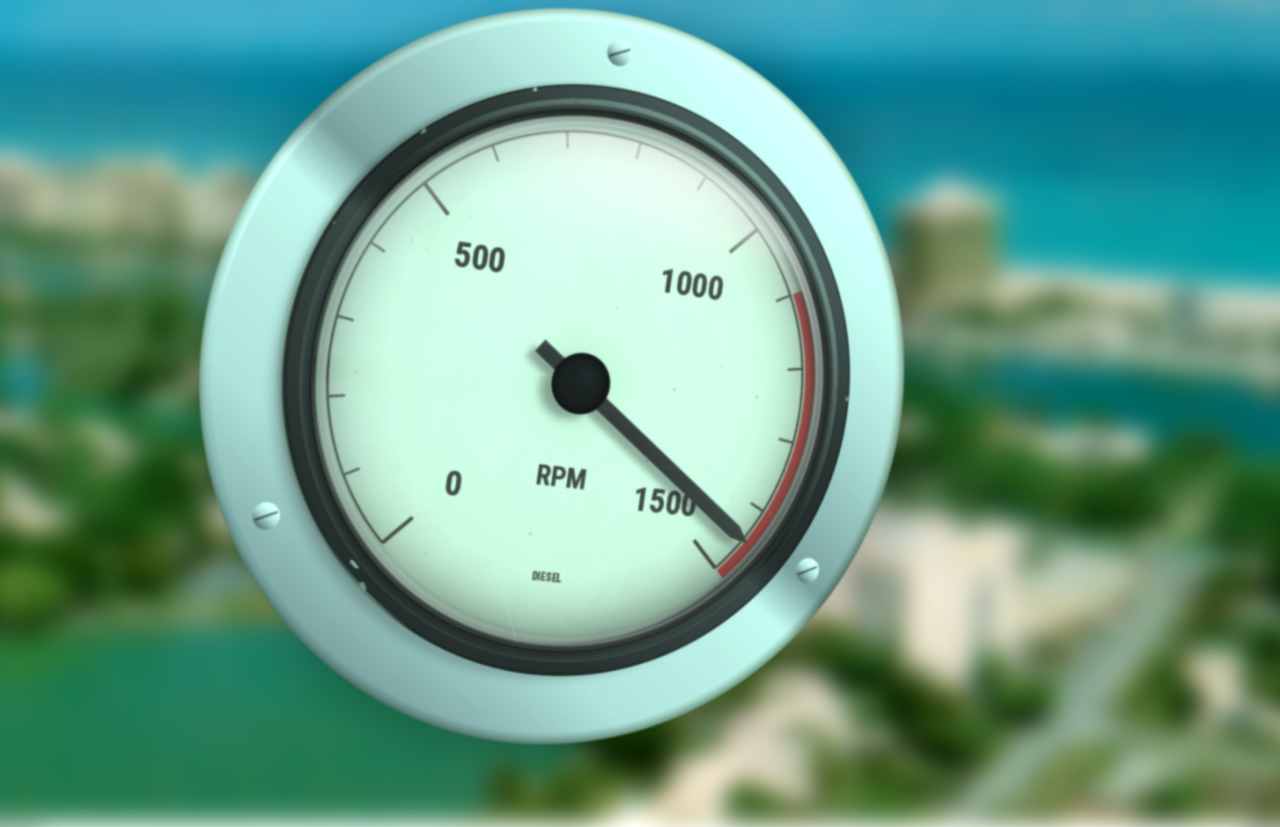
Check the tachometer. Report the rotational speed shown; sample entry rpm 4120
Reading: rpm 1450
